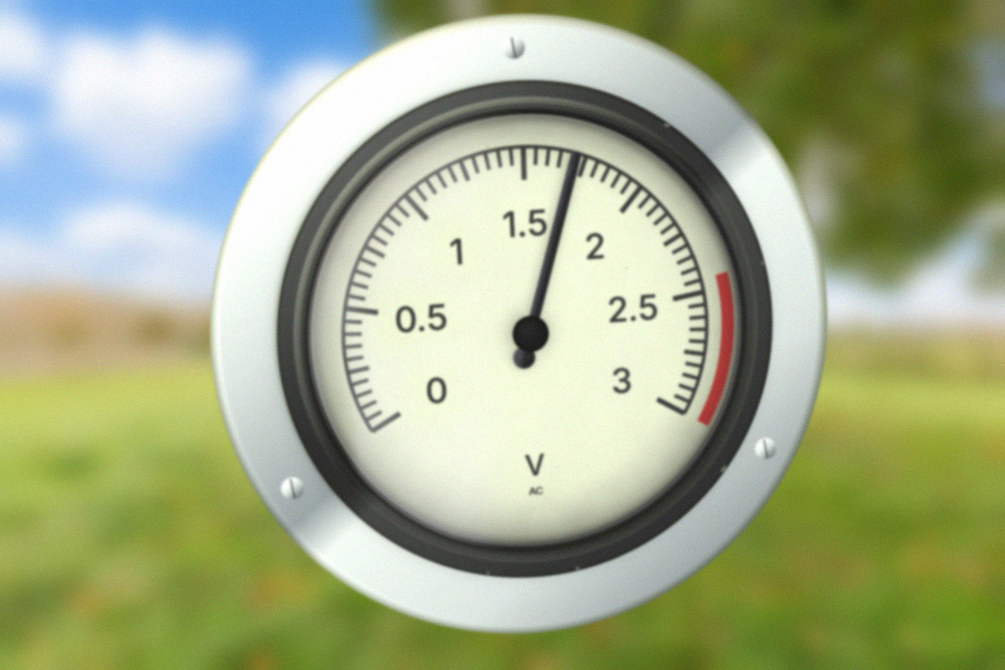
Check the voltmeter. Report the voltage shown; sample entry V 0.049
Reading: V 1.7
